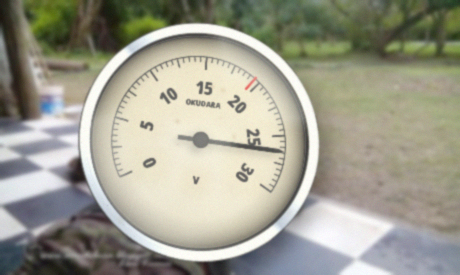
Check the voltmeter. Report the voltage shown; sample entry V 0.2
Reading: V 26.5
